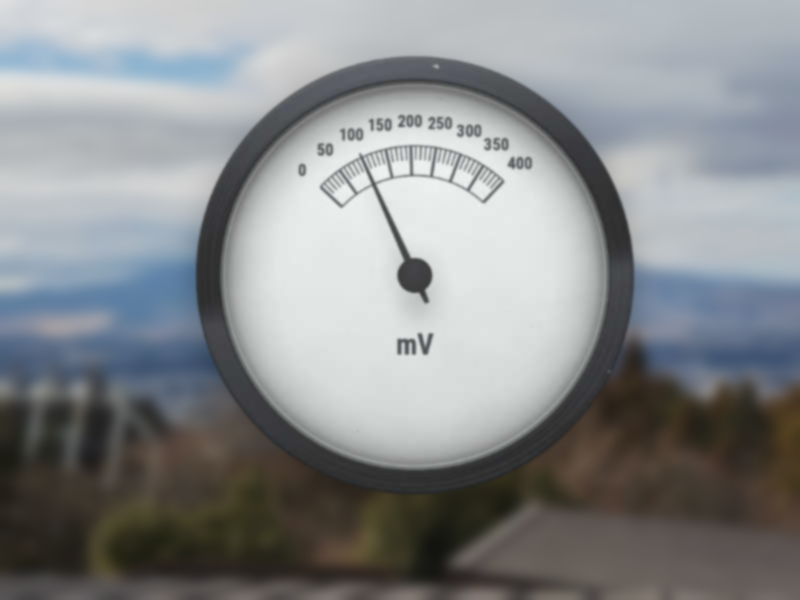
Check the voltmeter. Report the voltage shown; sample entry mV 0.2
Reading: mV 100
